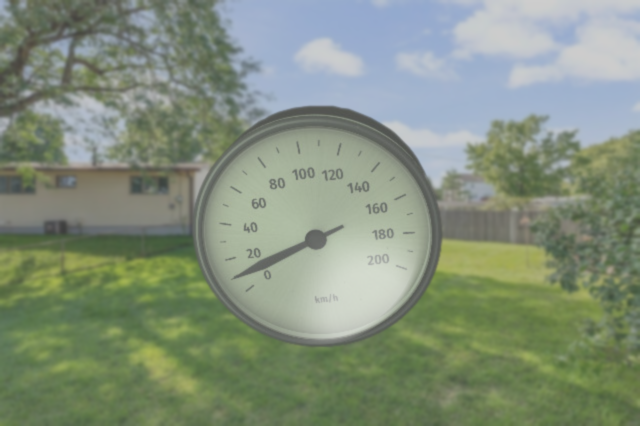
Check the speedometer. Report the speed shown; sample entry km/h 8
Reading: km/h 10
